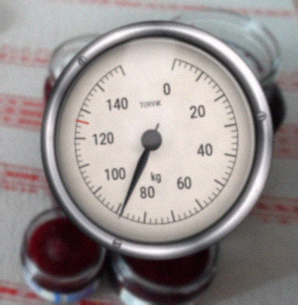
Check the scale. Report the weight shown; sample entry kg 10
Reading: kg 88
